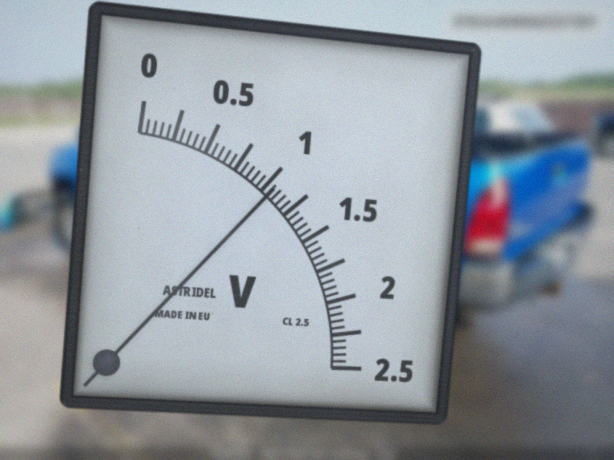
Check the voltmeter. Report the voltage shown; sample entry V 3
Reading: V 1.05
